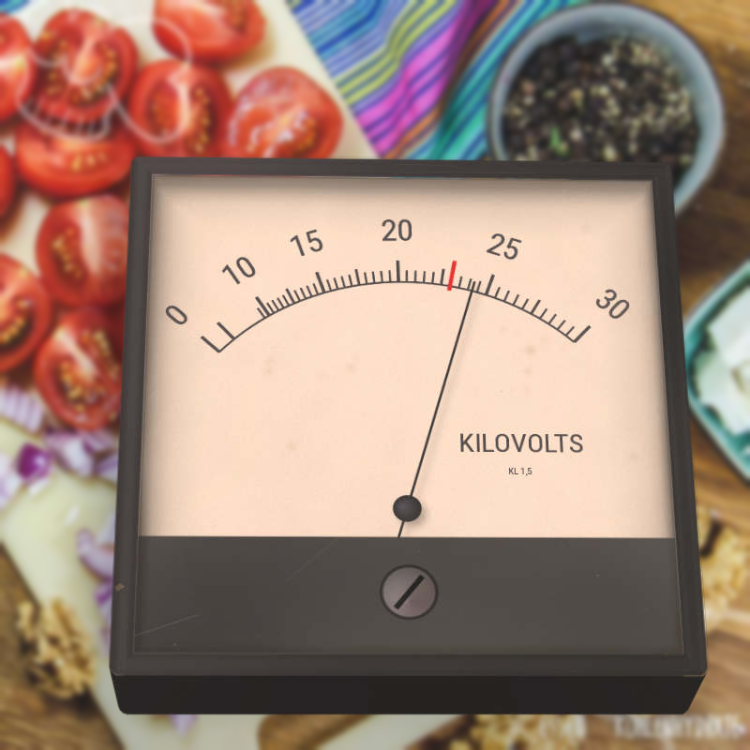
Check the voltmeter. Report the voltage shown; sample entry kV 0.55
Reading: kV 24.25
